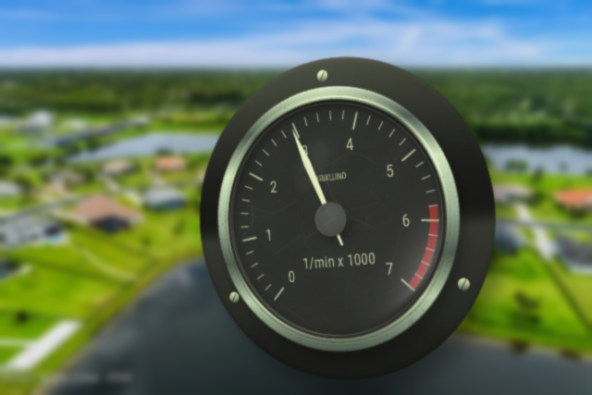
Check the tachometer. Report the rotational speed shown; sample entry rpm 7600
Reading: rpm 3000
